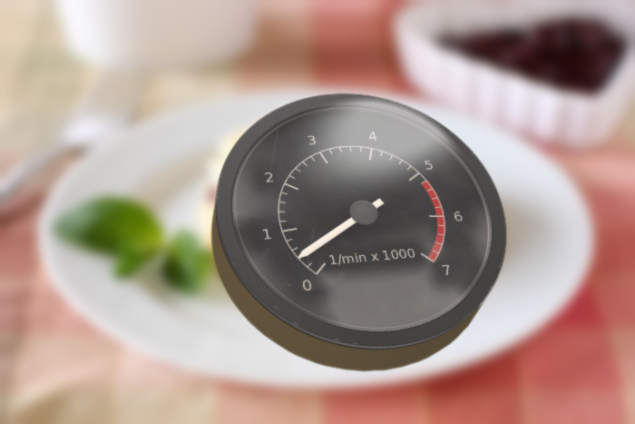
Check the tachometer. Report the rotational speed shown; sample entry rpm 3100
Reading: rpm 400
